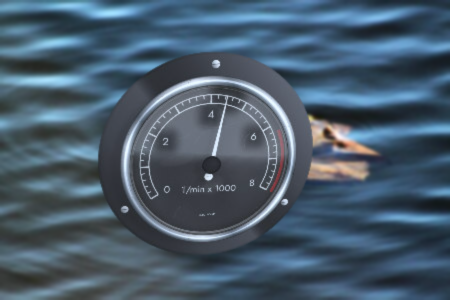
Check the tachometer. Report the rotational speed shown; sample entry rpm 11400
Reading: rpm 4400
